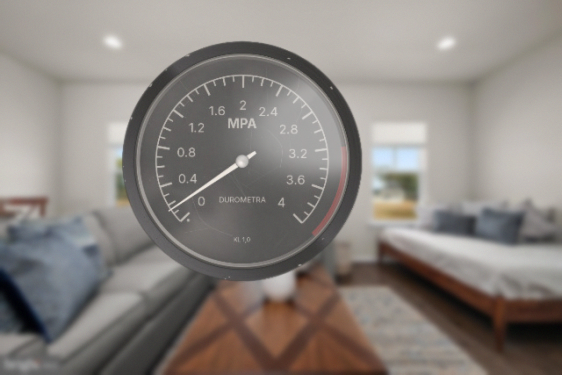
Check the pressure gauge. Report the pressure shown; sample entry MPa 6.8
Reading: MPa 0.15
